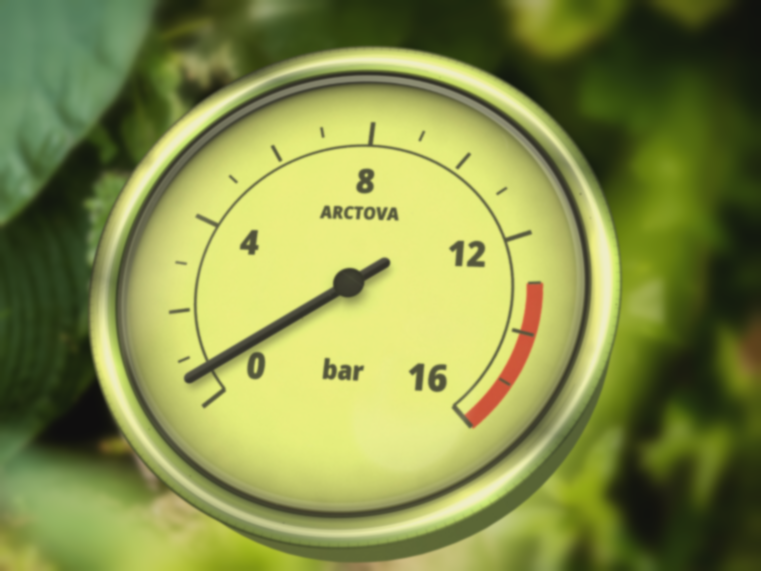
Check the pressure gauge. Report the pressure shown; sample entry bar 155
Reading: bar 0.5
